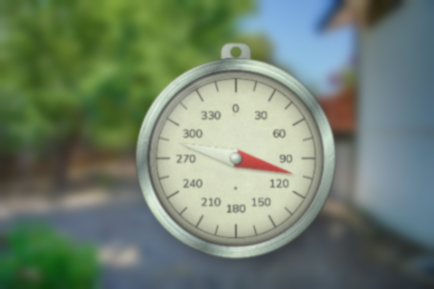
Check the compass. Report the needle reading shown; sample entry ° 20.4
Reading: ° 105
